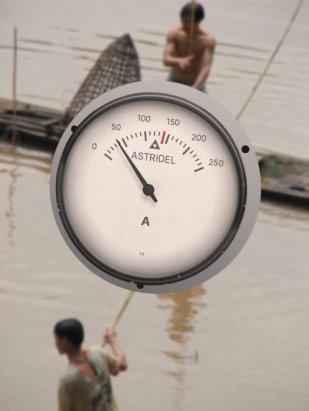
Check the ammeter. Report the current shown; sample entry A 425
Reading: A 40
